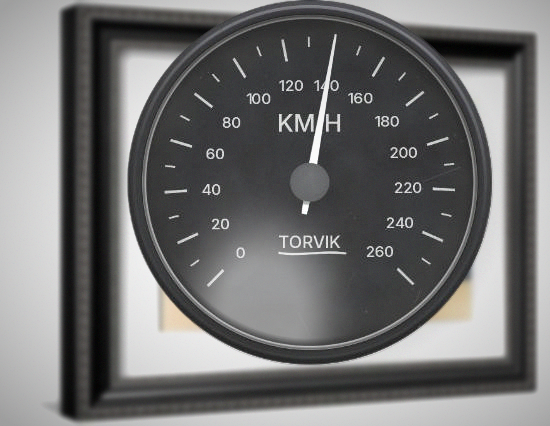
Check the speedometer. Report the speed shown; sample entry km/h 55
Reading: km/h 140
